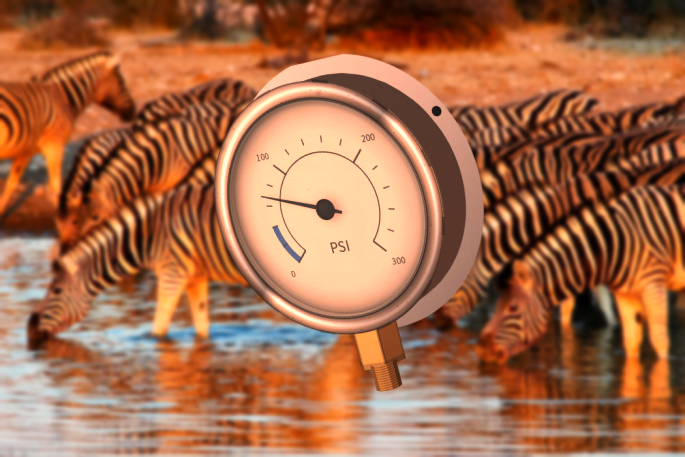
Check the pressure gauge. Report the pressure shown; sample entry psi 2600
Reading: psi 70
